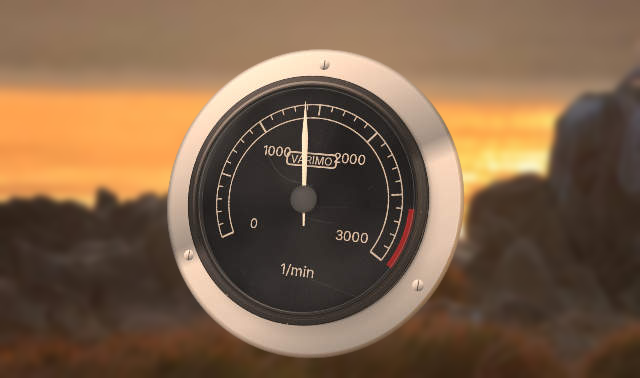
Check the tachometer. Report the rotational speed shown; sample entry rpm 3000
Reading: rpm 1400
